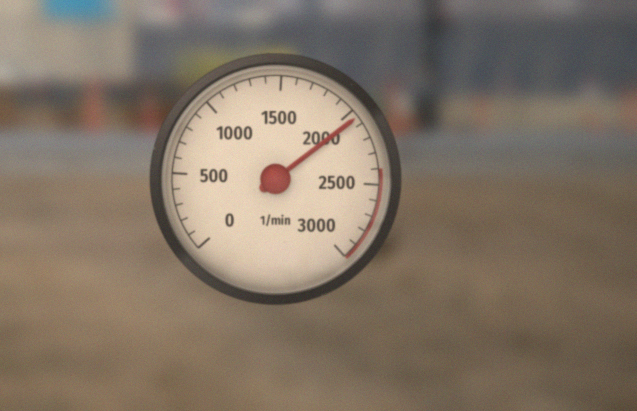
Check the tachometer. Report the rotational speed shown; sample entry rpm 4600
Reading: rpm 2050
